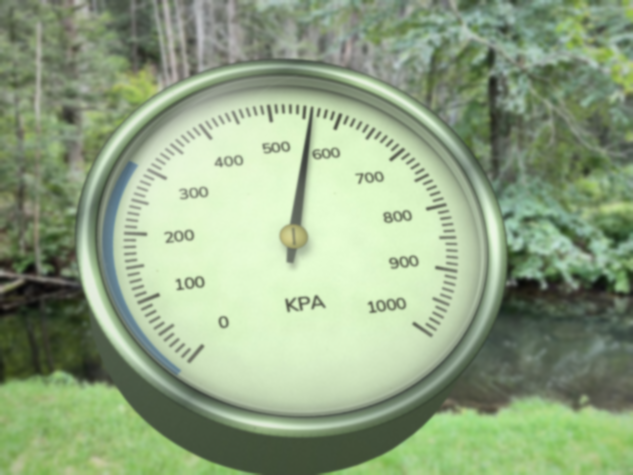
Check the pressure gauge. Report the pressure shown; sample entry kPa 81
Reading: kPa 560
